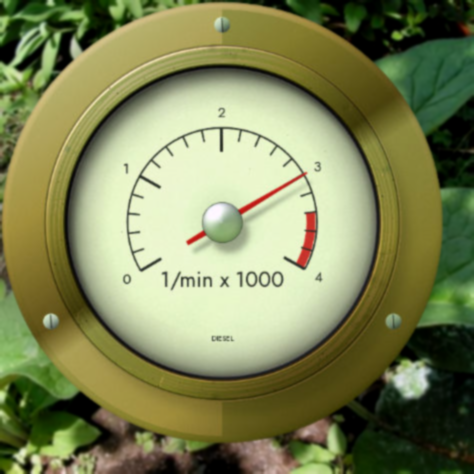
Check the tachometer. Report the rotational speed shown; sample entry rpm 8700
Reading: rpm 3000
